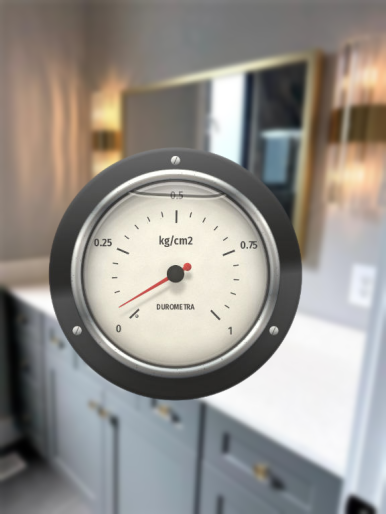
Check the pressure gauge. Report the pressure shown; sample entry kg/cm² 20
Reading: kg/cm² 0.05
